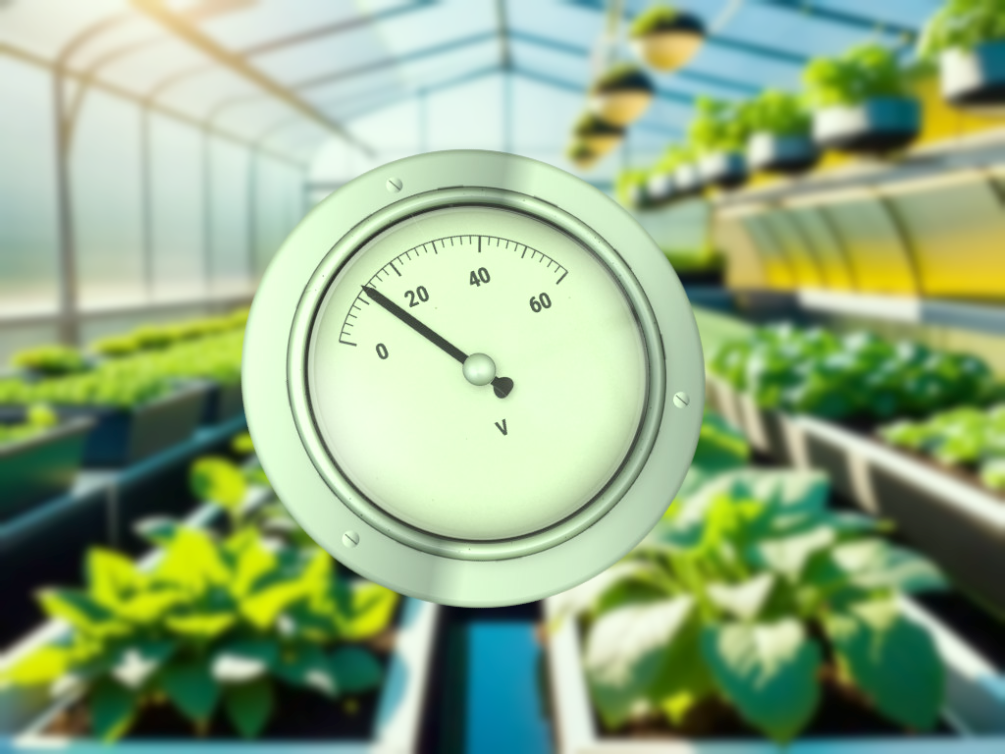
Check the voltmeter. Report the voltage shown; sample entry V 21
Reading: V 12
